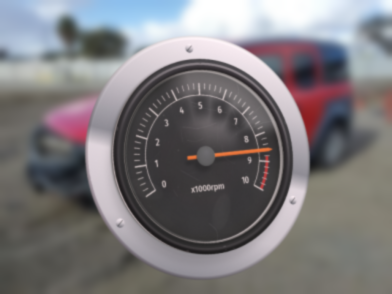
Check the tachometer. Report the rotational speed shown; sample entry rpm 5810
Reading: rpm 8600
